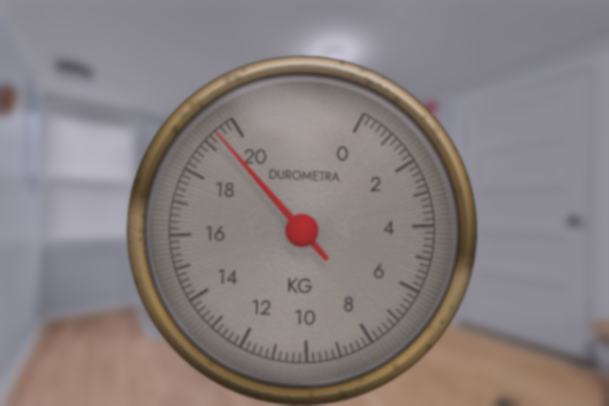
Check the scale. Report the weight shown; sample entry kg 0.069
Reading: kg 19.4
